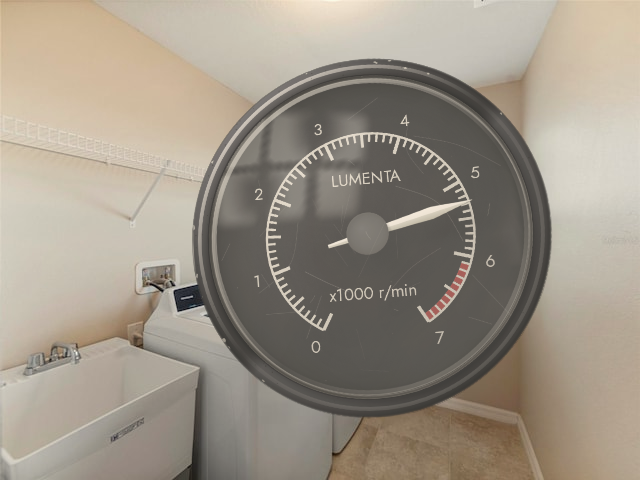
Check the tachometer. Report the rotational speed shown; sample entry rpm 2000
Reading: rpm 5300
